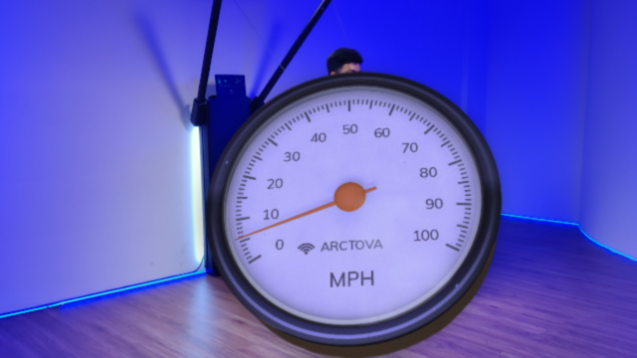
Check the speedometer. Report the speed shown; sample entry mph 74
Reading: mph 5
